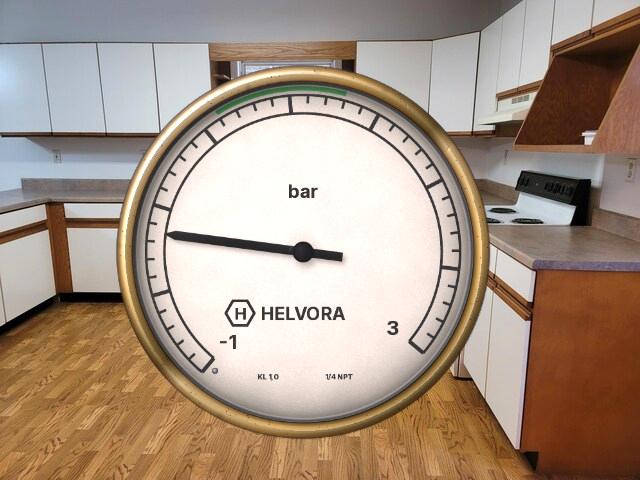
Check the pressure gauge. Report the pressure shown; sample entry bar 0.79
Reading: bar -0.15
